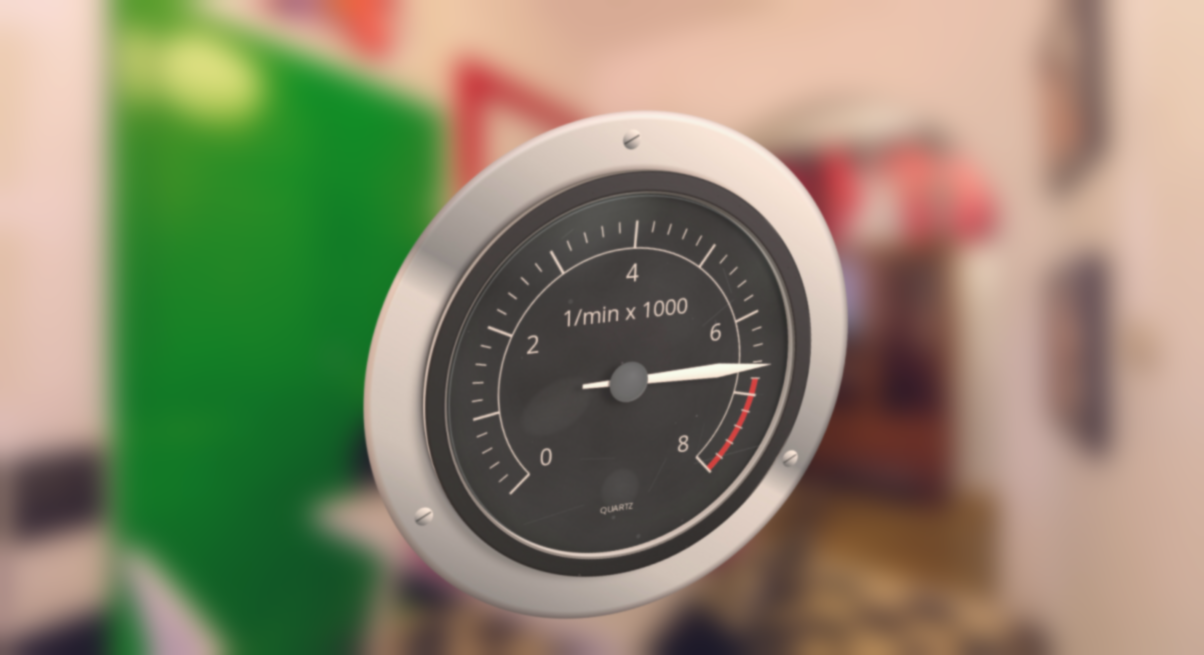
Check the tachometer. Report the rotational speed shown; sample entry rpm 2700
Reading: rpm 6600
